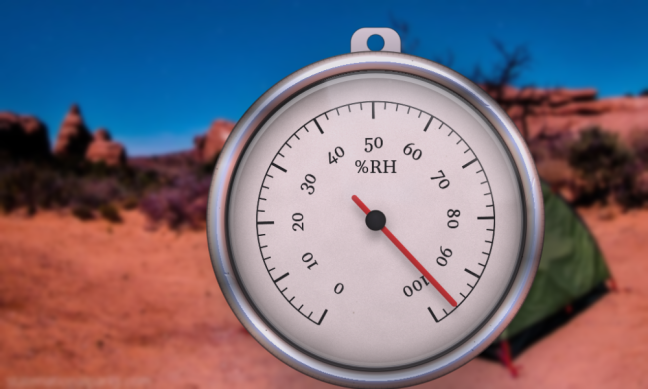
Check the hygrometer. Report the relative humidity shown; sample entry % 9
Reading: % 96
